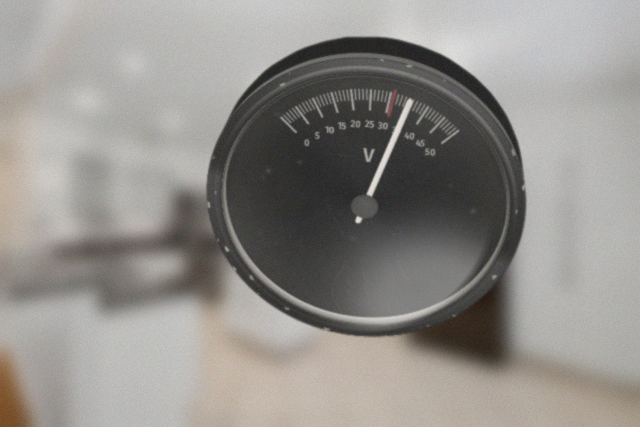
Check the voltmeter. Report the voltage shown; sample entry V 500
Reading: V 35
